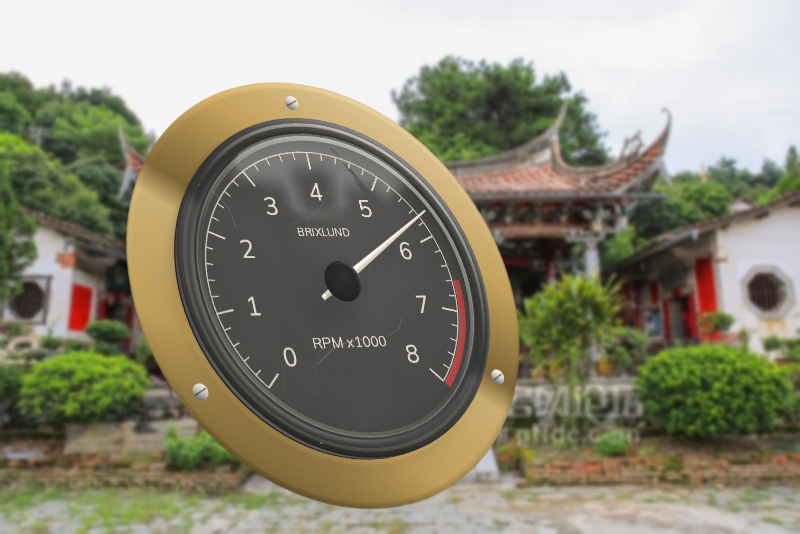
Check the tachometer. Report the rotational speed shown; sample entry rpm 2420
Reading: rpm 5700
